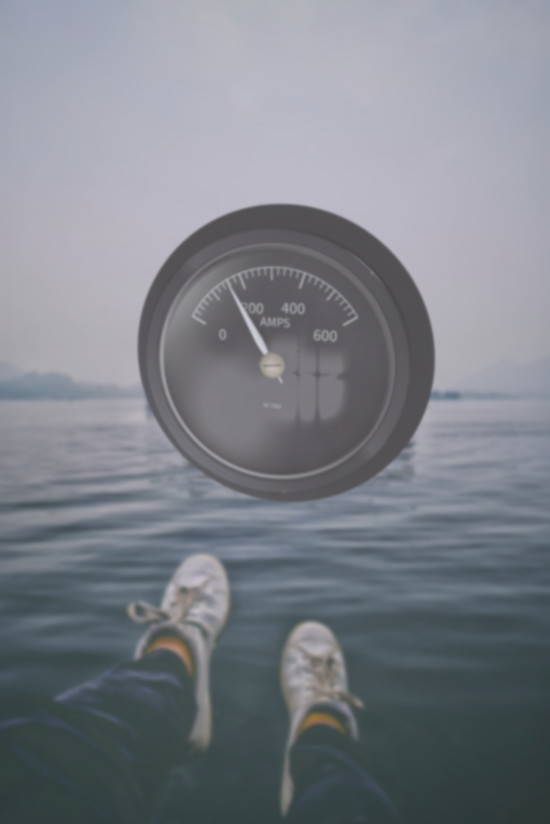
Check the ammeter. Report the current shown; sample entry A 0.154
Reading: A 160
